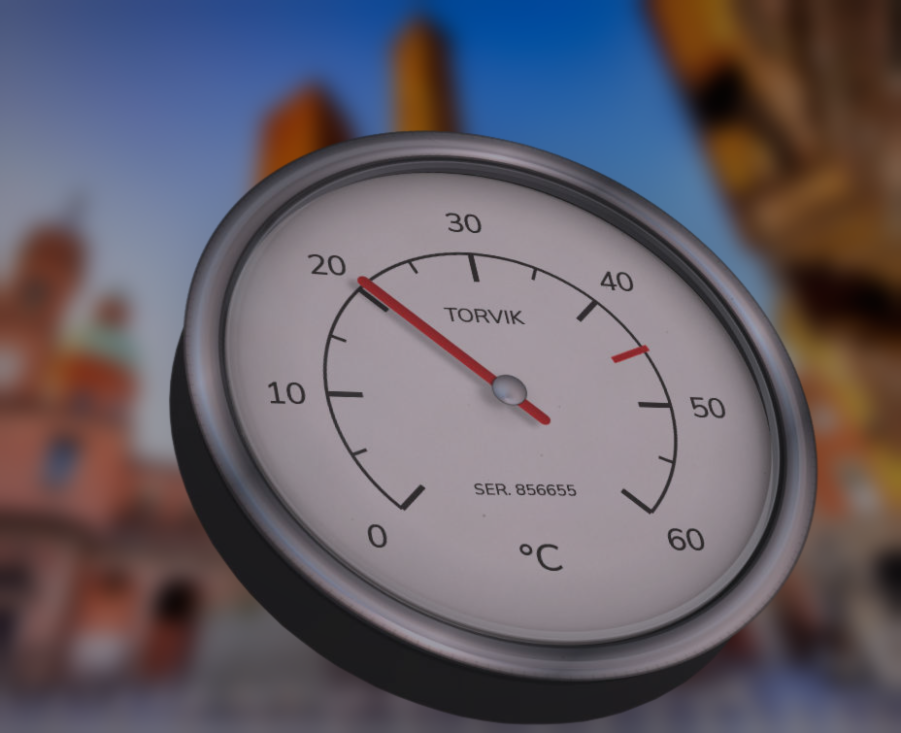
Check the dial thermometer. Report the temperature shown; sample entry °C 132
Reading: °C 20
